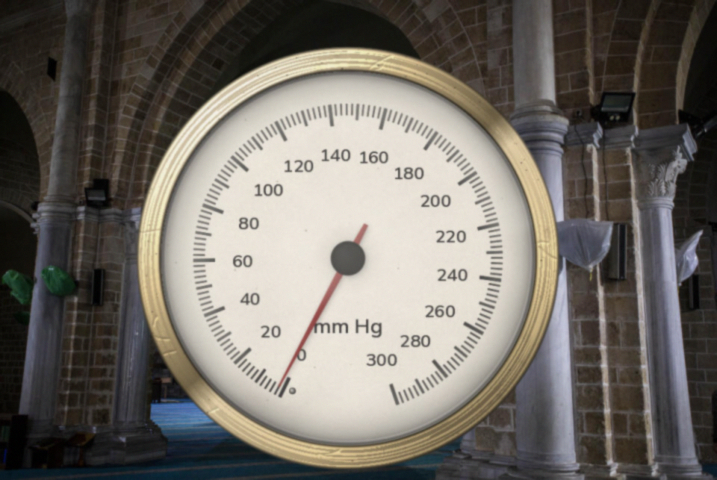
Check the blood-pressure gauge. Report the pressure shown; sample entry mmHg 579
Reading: mmHg 2
